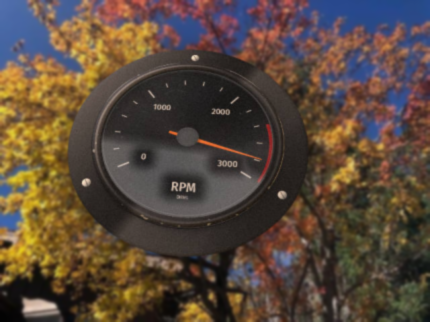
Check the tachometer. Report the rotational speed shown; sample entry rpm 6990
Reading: rpm 2800
